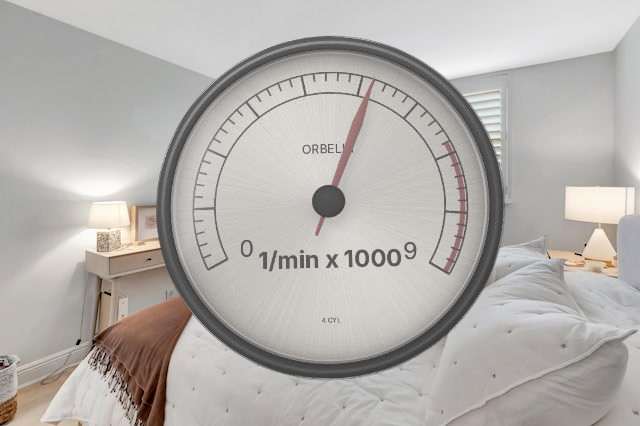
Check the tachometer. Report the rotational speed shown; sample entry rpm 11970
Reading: rpm 5200
